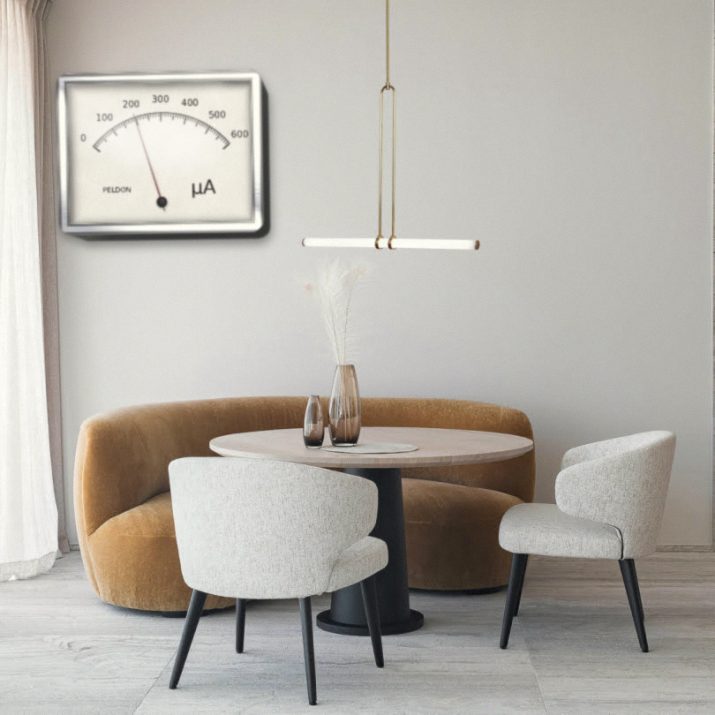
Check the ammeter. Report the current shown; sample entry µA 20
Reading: µA 200
